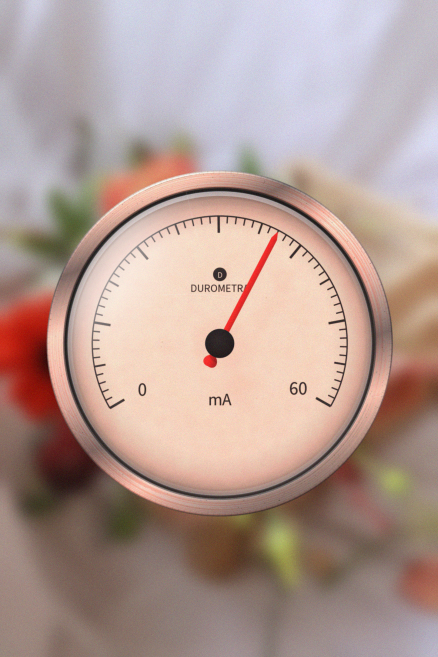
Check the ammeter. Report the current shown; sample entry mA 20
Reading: mA 37
